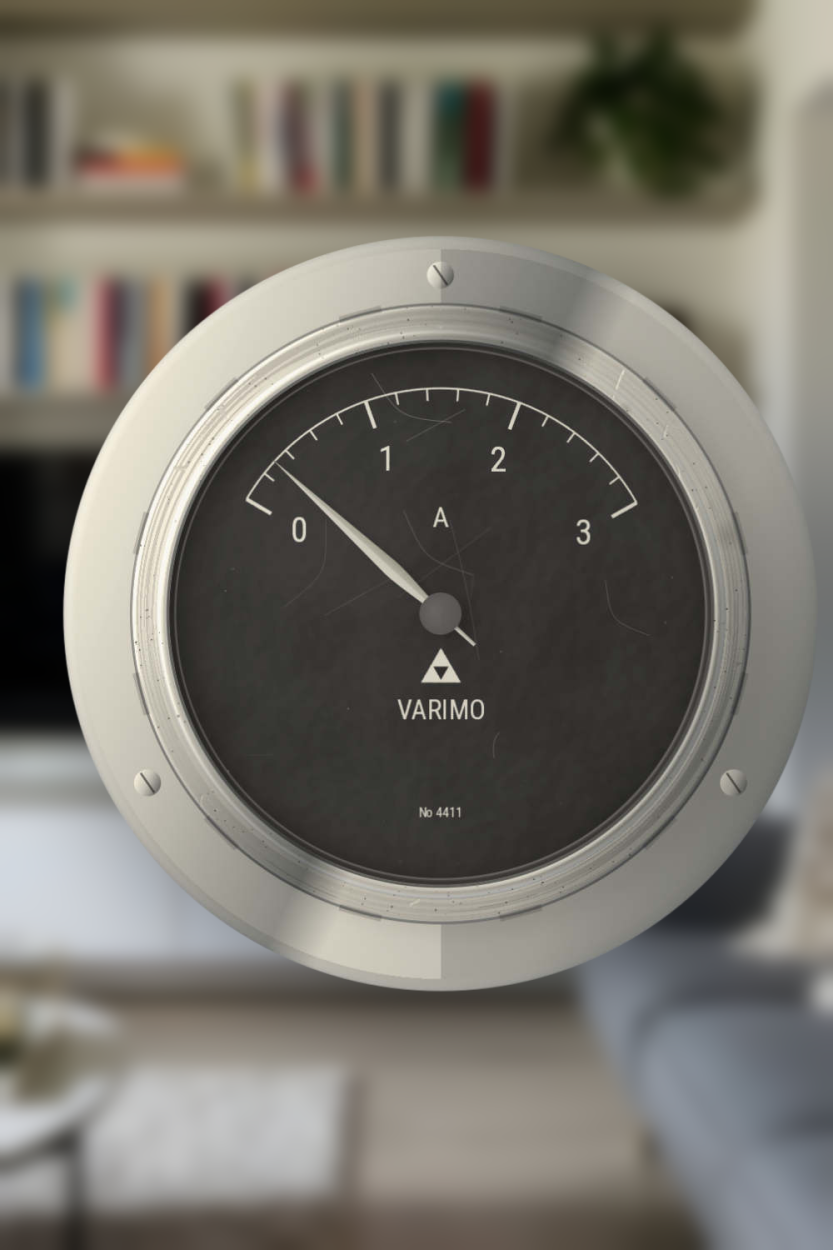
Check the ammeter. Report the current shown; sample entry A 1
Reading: A 0.3
